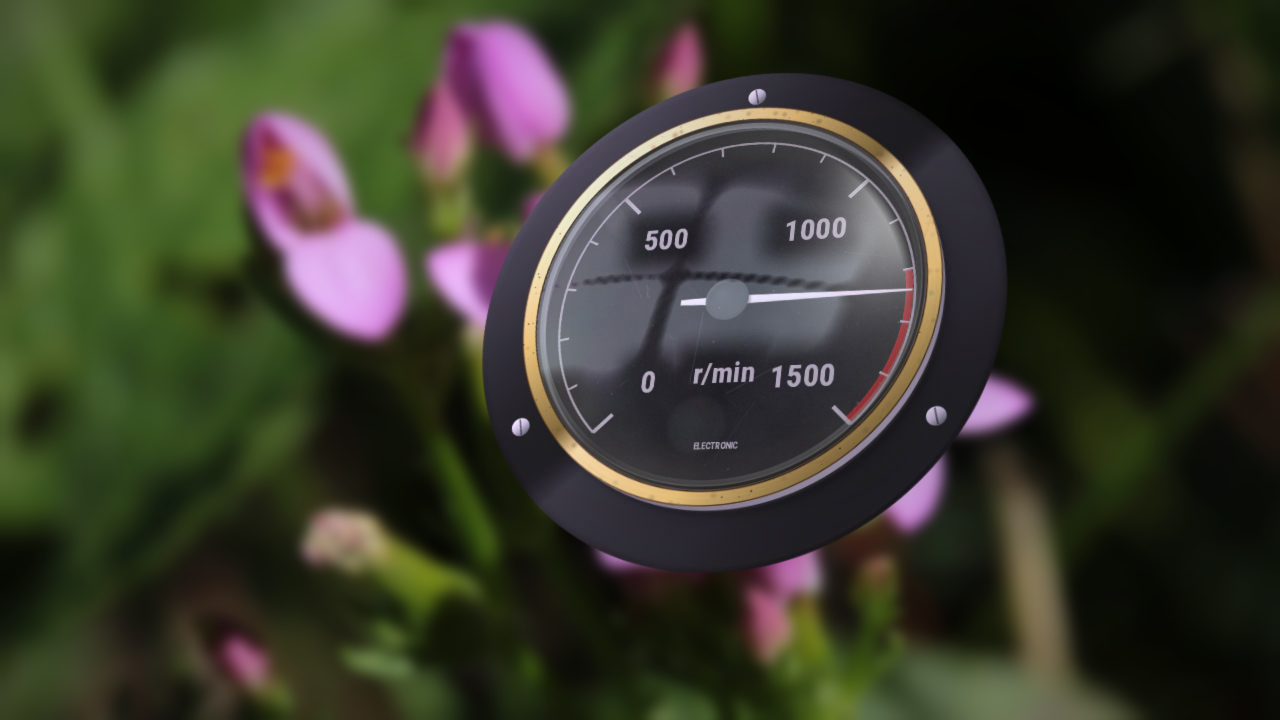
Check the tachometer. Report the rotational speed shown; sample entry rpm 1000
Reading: rpm 1250
